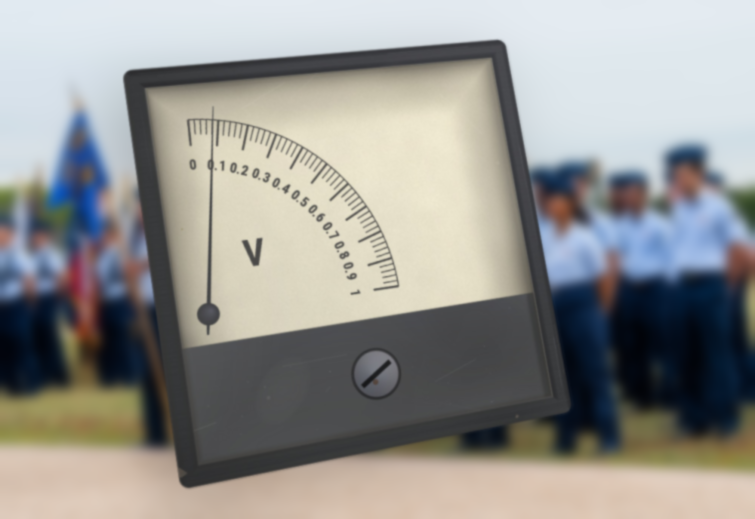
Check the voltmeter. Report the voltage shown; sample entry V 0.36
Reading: V 0.08
